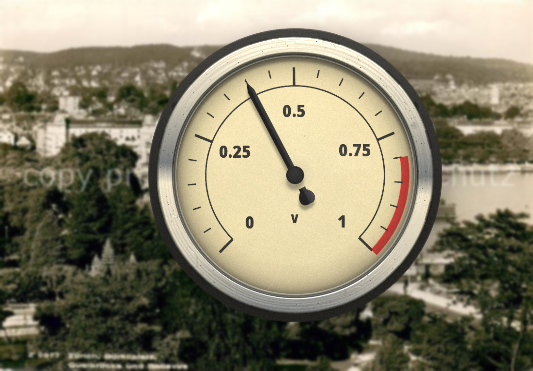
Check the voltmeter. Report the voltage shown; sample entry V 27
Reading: V 0.4
